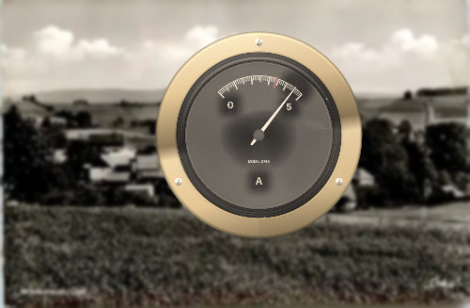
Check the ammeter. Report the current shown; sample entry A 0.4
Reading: A 4.5
